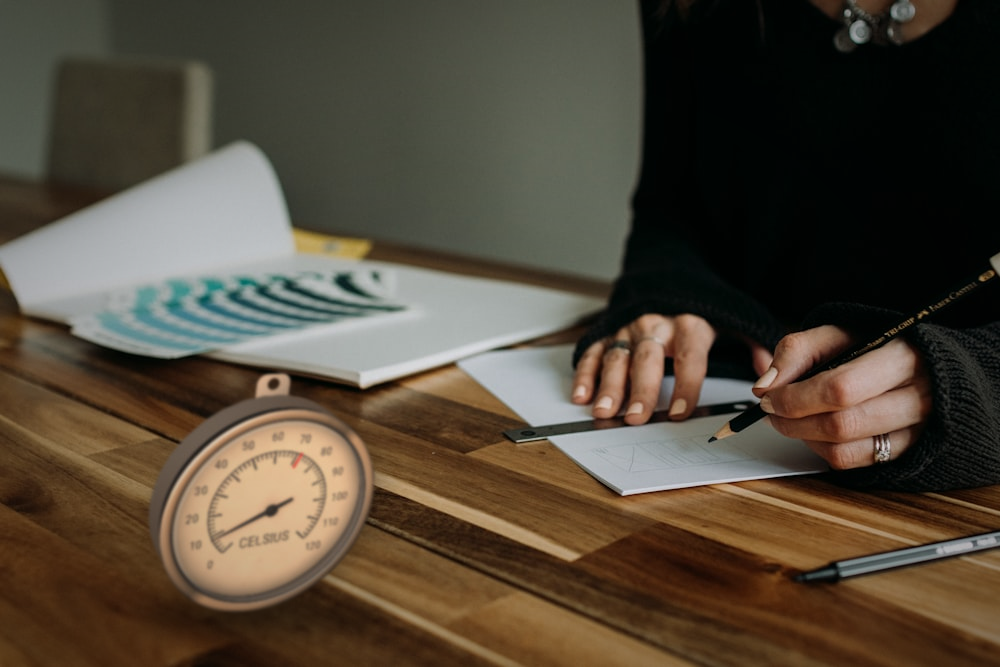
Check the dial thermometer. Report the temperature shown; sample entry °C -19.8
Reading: °C 10
